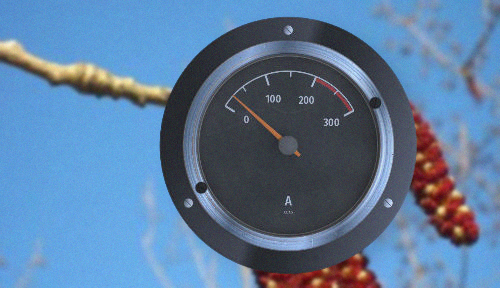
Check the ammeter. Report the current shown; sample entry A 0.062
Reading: A 25
